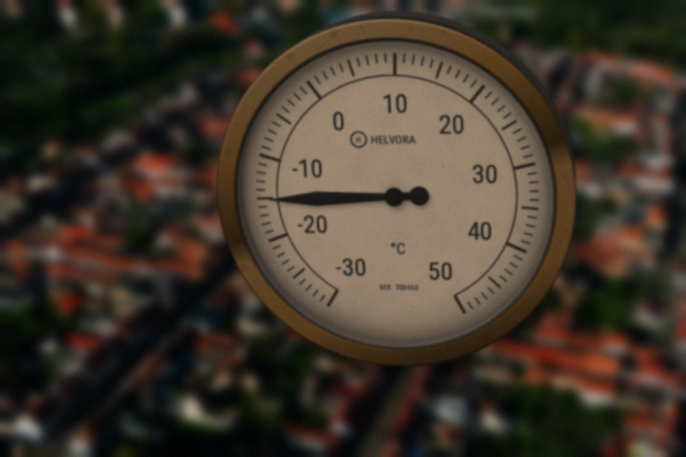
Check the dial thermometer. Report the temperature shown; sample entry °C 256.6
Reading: °C -15
